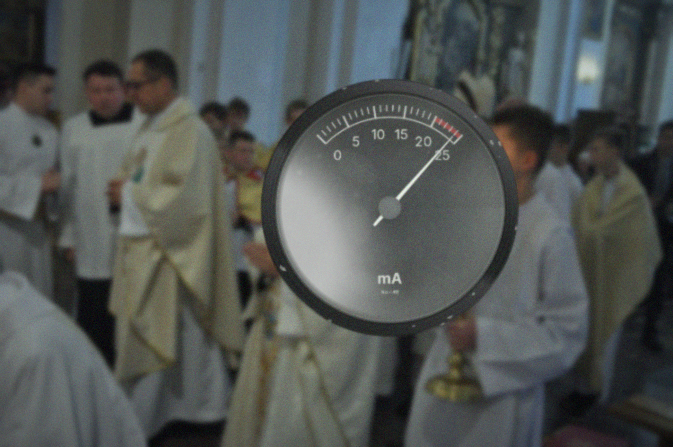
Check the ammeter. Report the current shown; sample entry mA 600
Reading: mA 24
